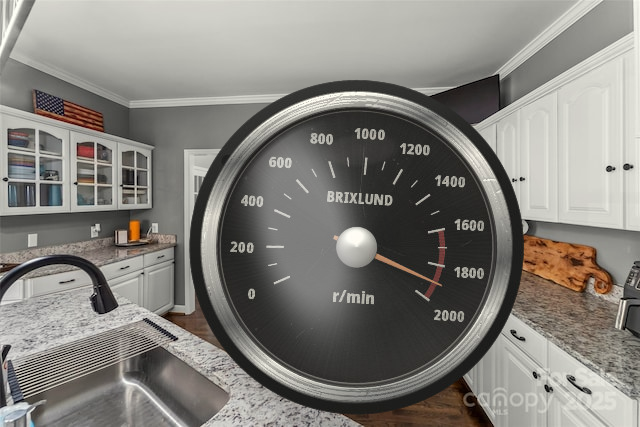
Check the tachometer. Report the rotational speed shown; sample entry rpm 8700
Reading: rpm 1900
